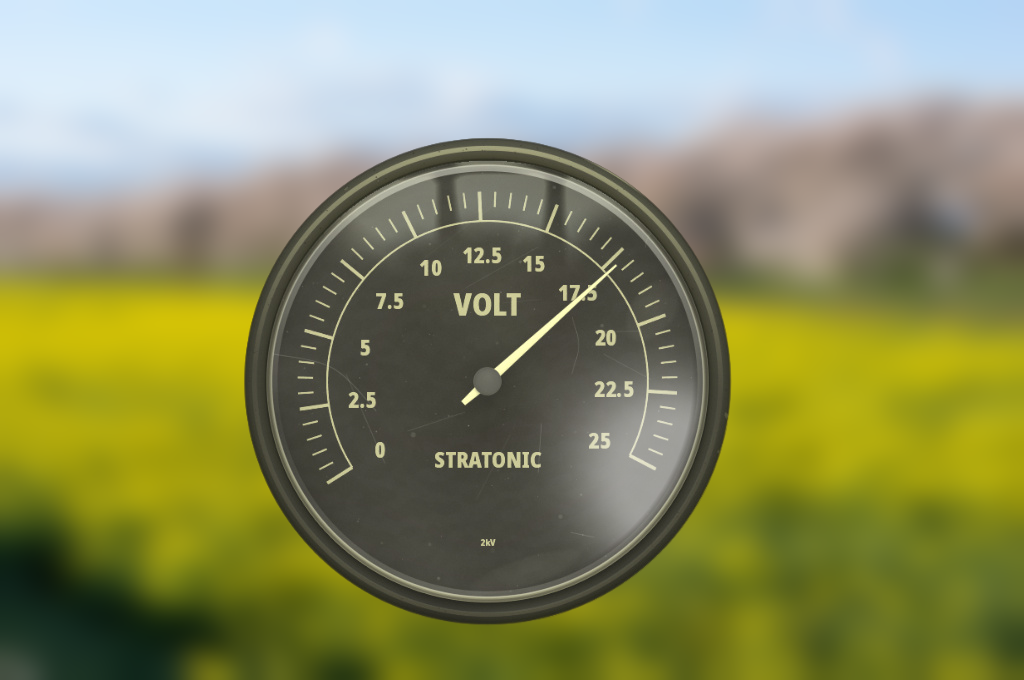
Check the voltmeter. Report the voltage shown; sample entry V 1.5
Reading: V 17.75
